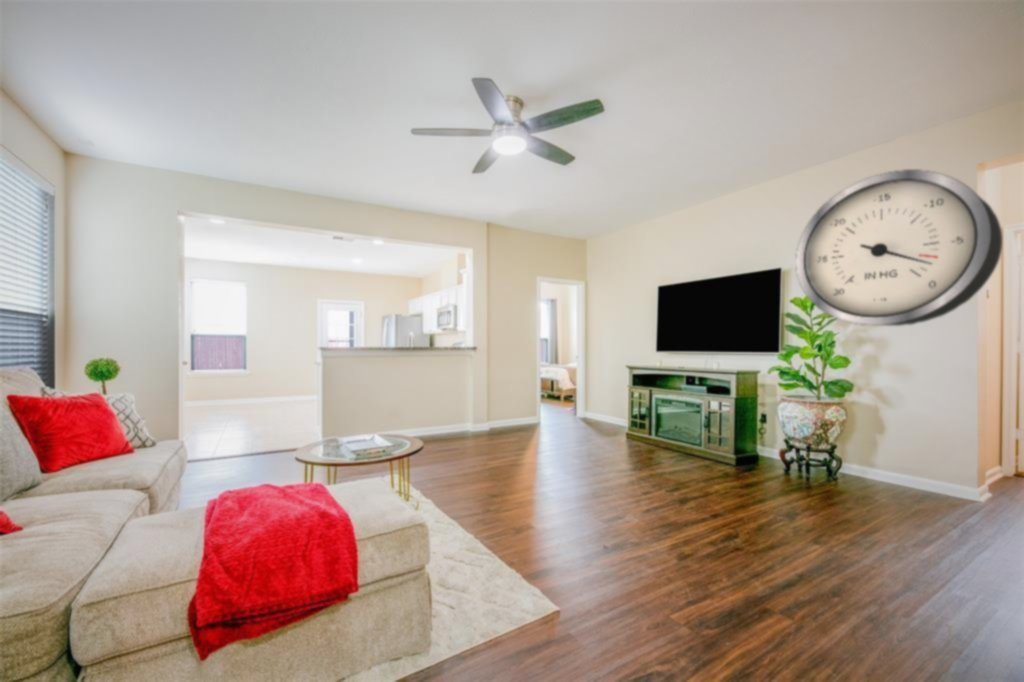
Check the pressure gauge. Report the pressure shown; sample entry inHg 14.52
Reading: inHg -2
